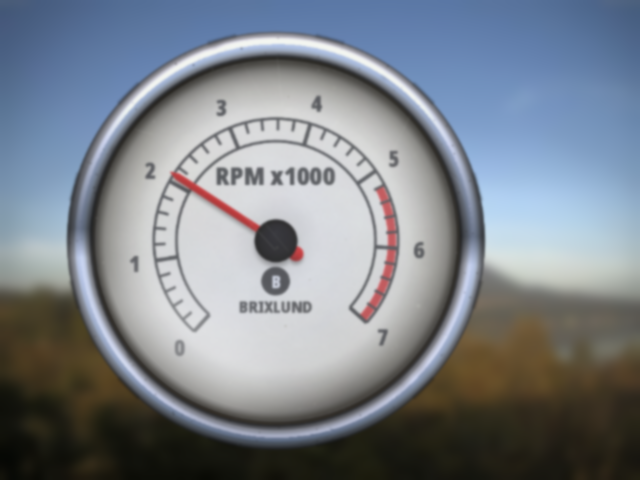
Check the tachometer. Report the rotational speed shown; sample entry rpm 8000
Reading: rpm 2100
